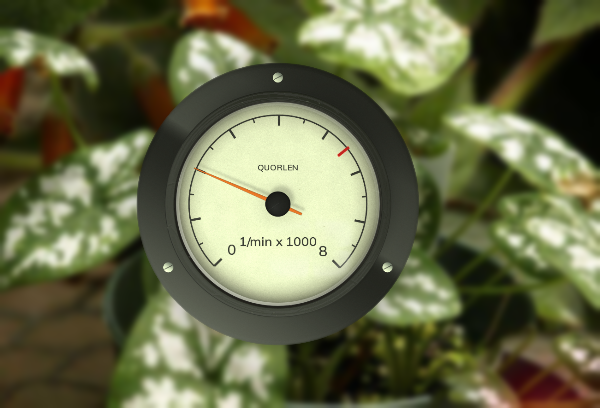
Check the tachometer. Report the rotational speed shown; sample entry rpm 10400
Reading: rpm 2000
